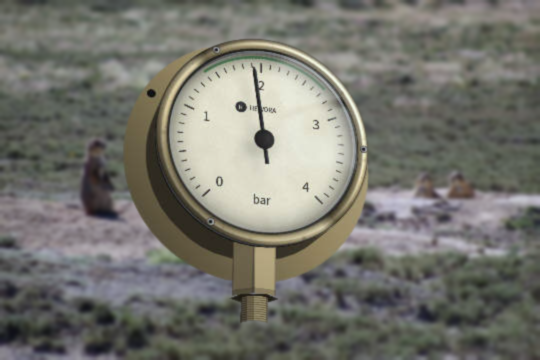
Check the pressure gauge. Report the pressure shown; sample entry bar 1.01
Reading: bar 1.9
